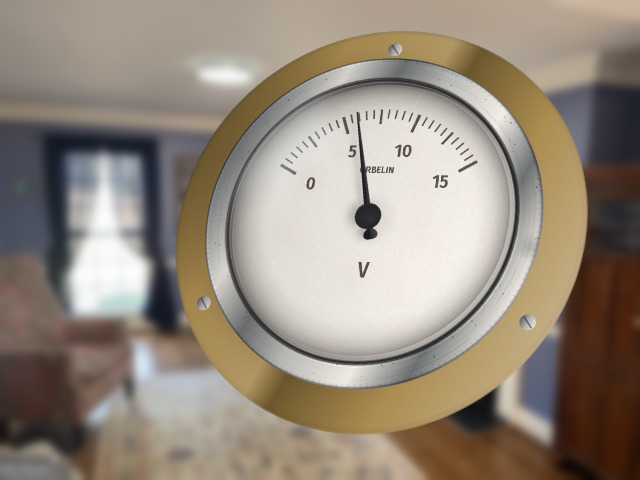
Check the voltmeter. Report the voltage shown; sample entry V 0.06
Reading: V 6
